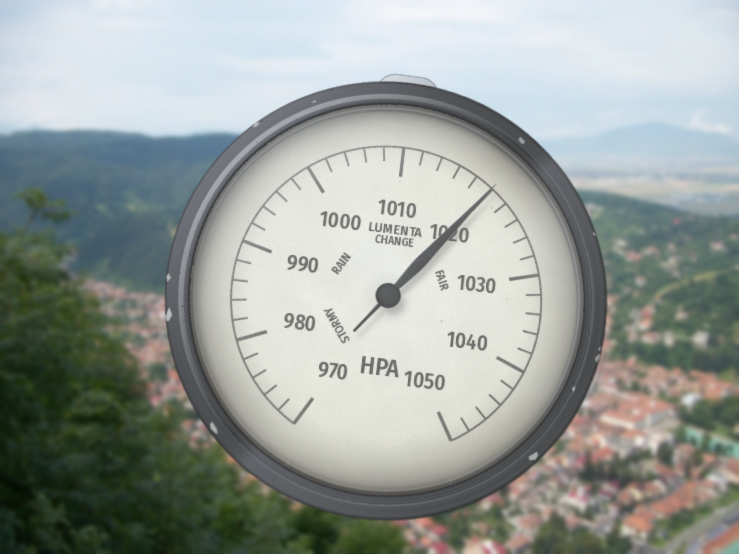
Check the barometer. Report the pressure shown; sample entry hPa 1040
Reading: hPa 1020
